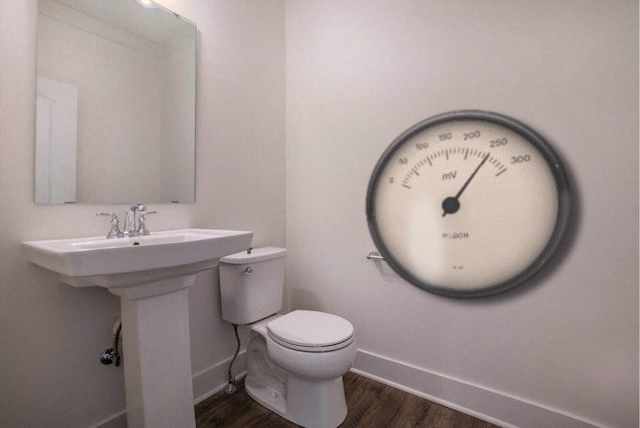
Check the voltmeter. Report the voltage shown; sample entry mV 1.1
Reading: mV 250
